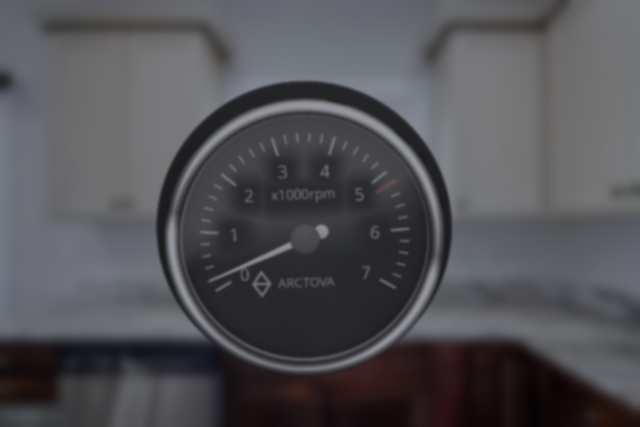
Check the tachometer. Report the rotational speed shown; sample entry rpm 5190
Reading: rpm 200
